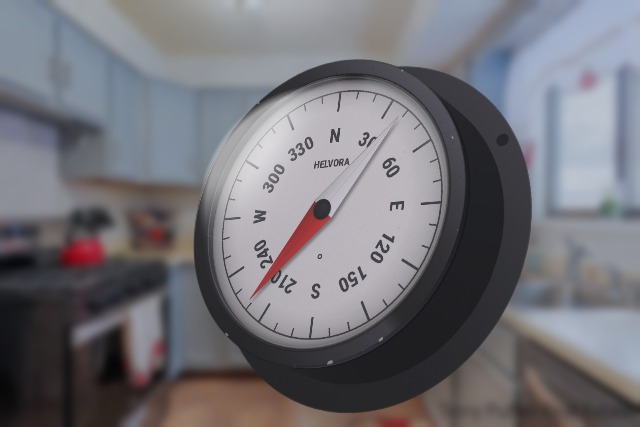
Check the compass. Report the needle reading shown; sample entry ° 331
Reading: ° 220
